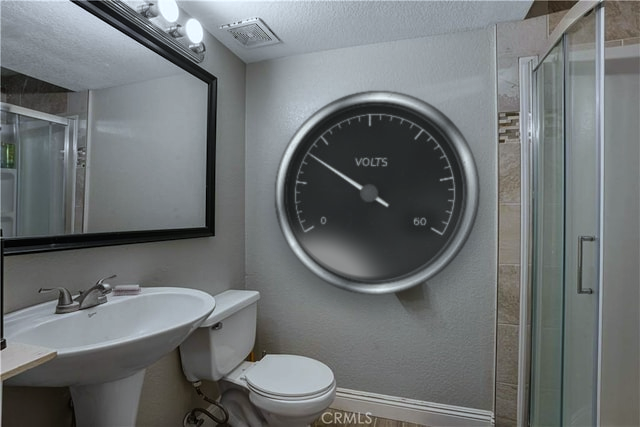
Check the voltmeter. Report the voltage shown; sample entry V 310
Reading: V 16
